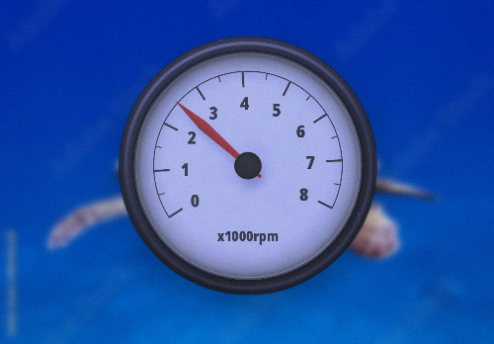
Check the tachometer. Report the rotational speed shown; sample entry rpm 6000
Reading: rpm 2500
